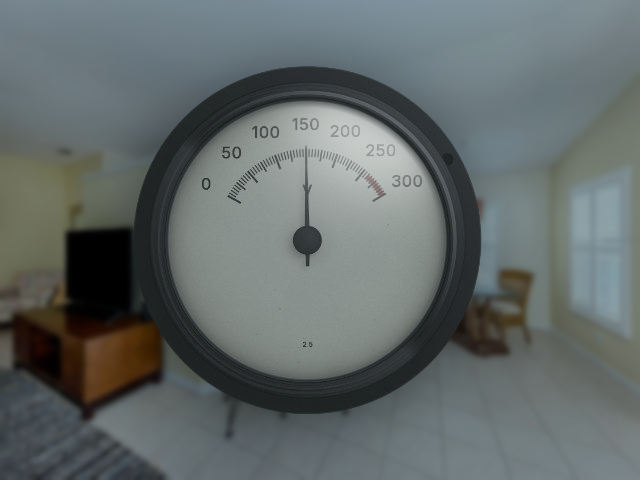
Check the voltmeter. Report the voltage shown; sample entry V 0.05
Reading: V 150
